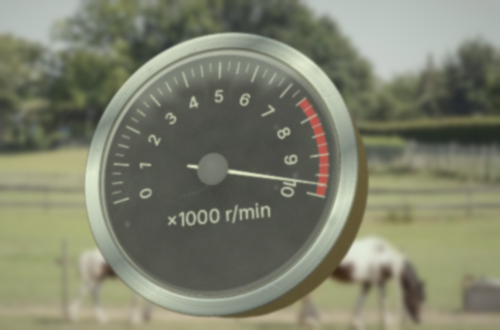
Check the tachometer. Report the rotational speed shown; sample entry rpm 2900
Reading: rpm 9750
